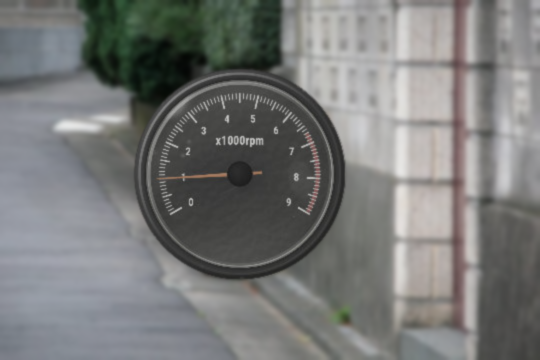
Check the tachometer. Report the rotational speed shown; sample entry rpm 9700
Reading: rpm 1000
